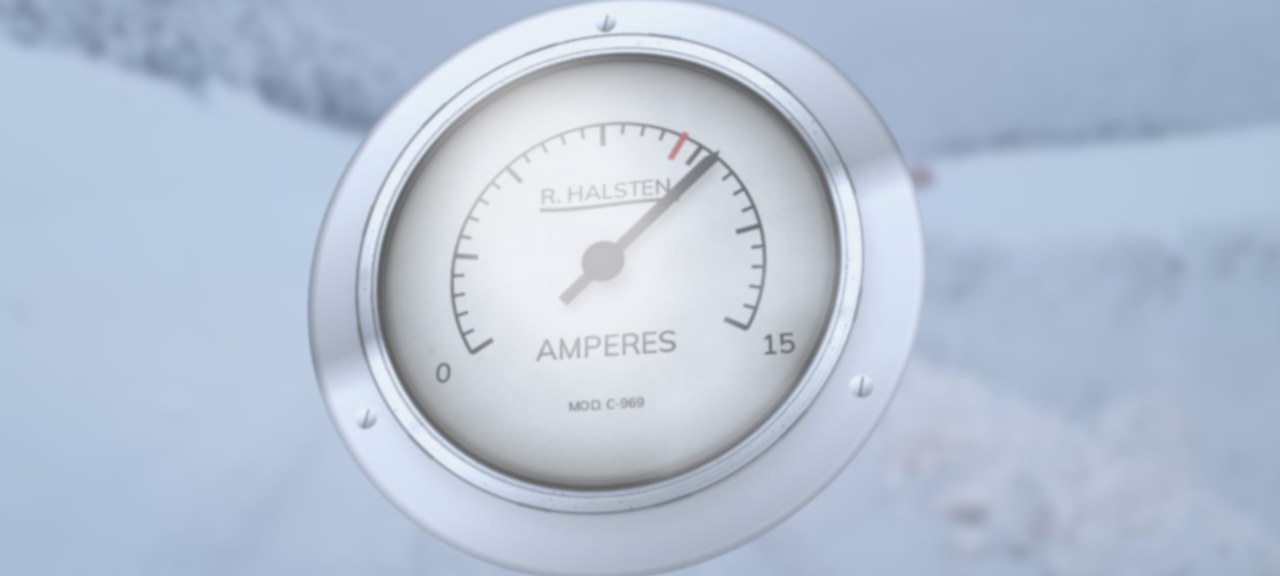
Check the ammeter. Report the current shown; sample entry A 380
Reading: A 10.5
